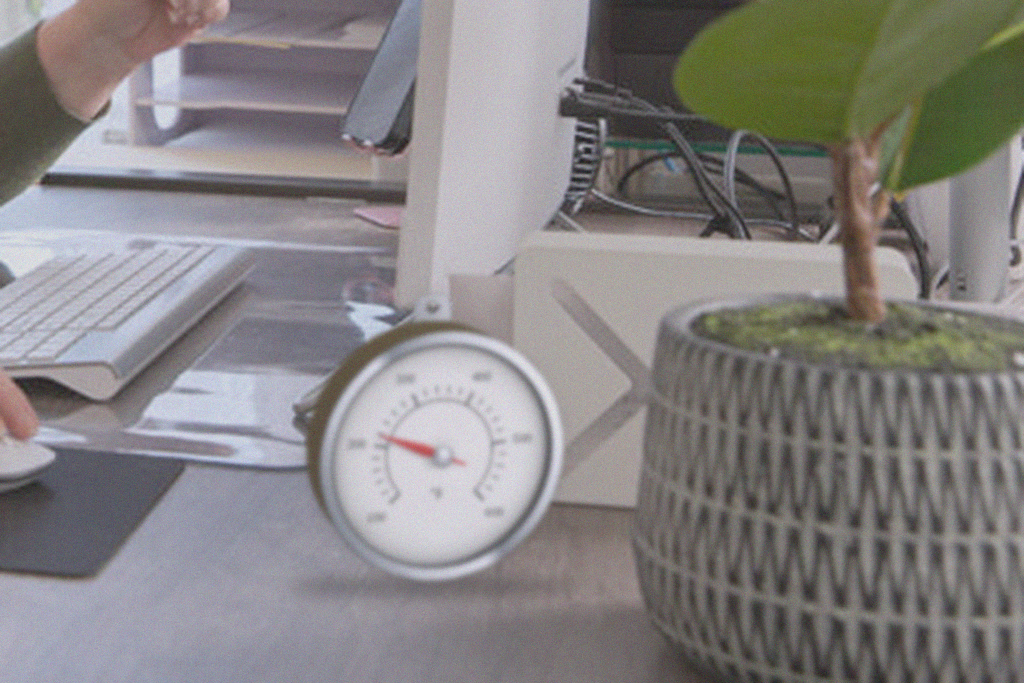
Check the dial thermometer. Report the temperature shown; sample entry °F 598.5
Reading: °F 220
